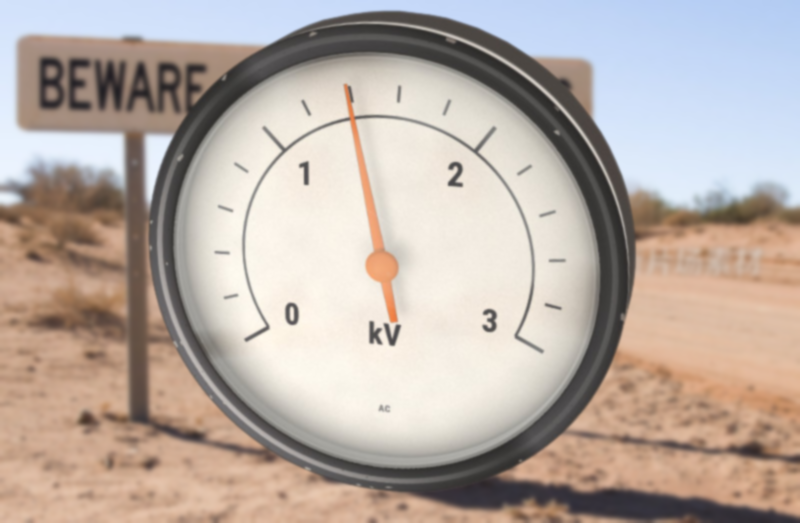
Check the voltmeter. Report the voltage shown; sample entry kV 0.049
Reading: kV 1.4
